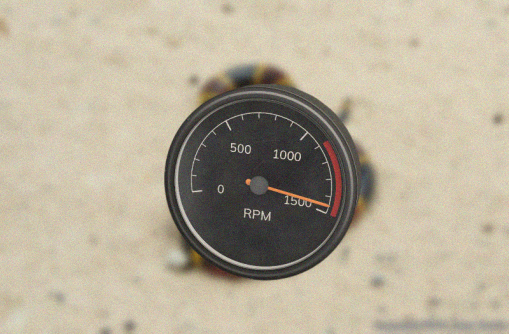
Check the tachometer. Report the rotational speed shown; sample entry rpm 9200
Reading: rpm 1450
